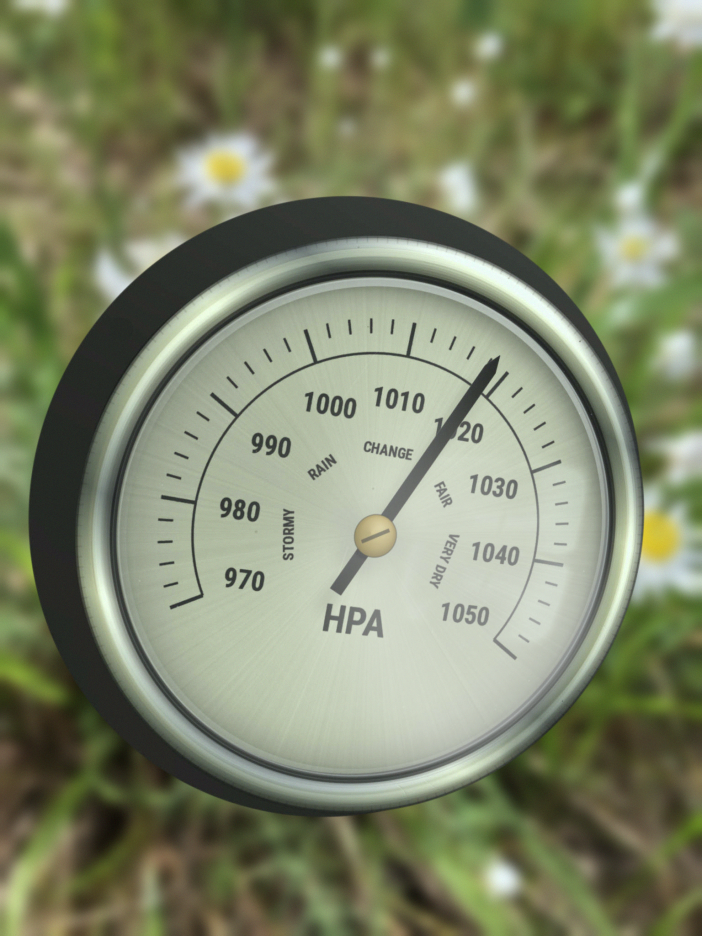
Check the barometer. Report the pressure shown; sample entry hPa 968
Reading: hPa 1018
